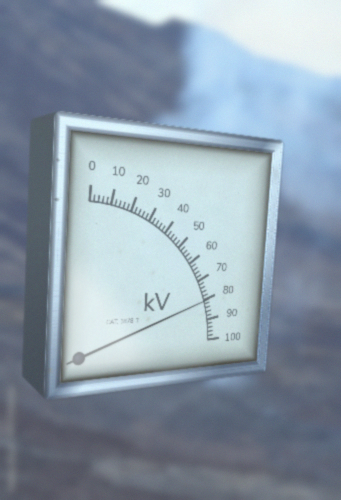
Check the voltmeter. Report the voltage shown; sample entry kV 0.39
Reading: kV 80
